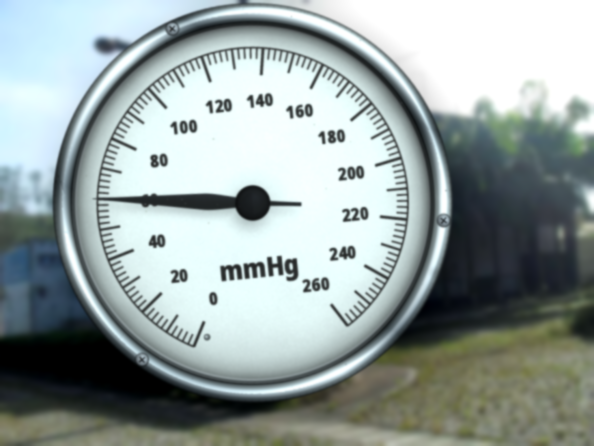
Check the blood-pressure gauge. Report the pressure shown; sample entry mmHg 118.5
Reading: mmHg 60
